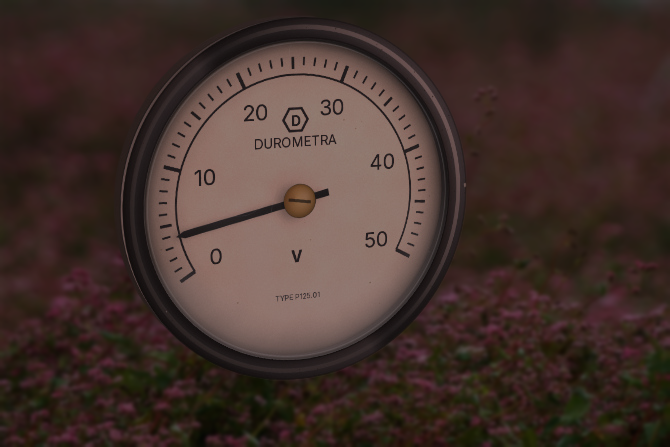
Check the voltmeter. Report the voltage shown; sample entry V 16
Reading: V 4
